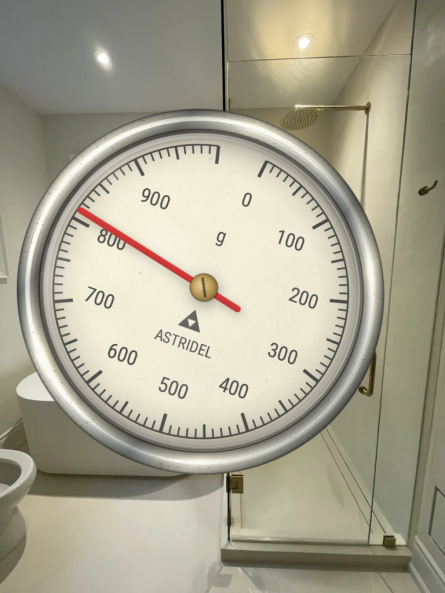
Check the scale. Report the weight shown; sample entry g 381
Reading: g 810
